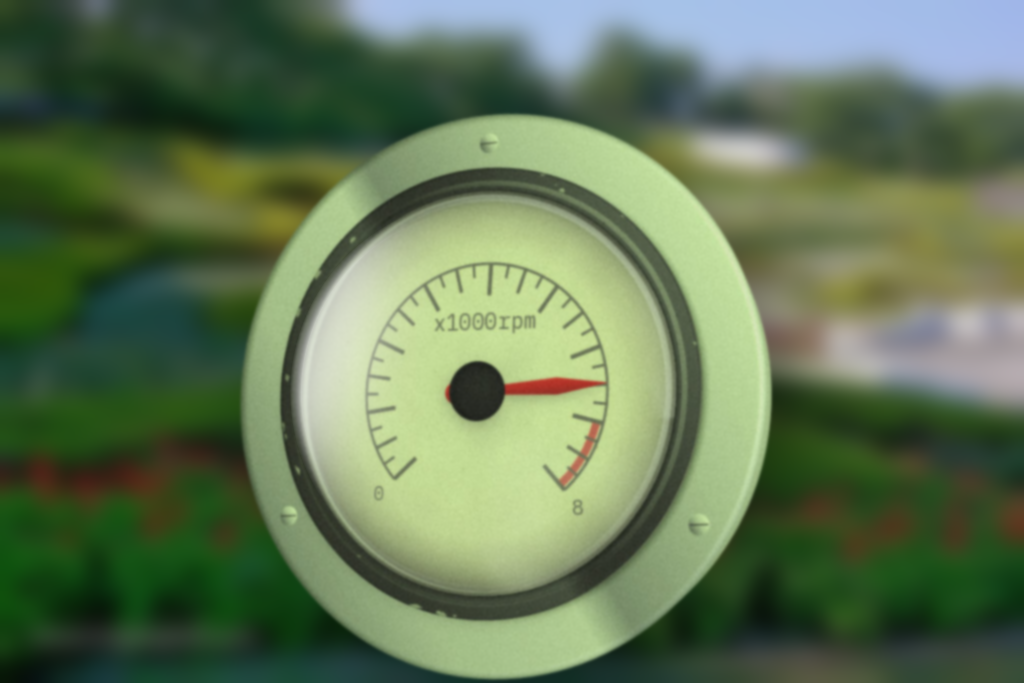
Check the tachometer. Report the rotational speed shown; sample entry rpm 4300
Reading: rpm 6500
